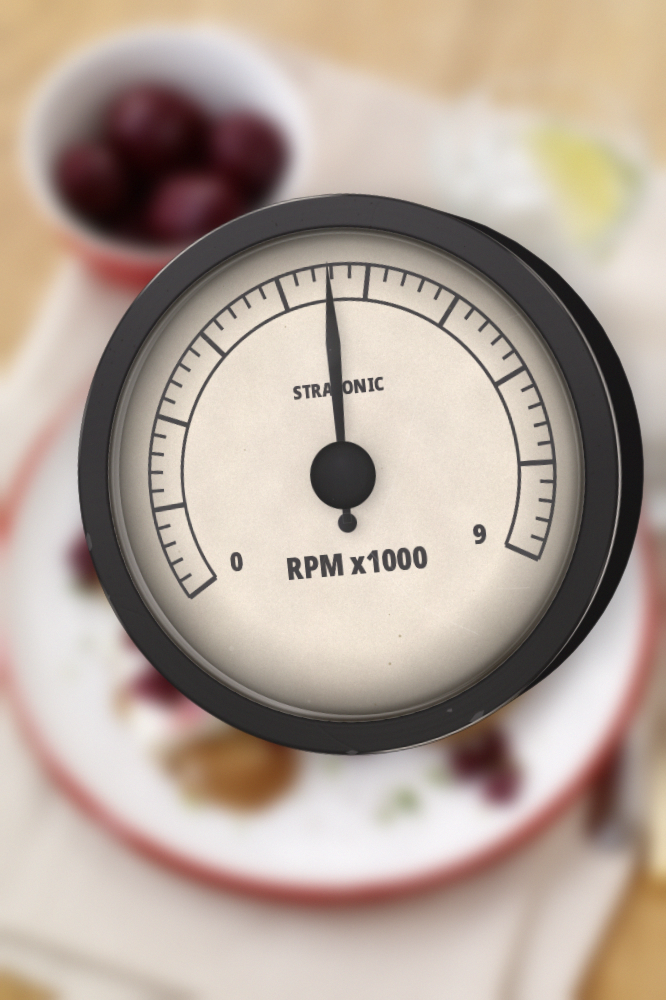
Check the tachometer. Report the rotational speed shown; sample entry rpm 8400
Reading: rpm 4600
